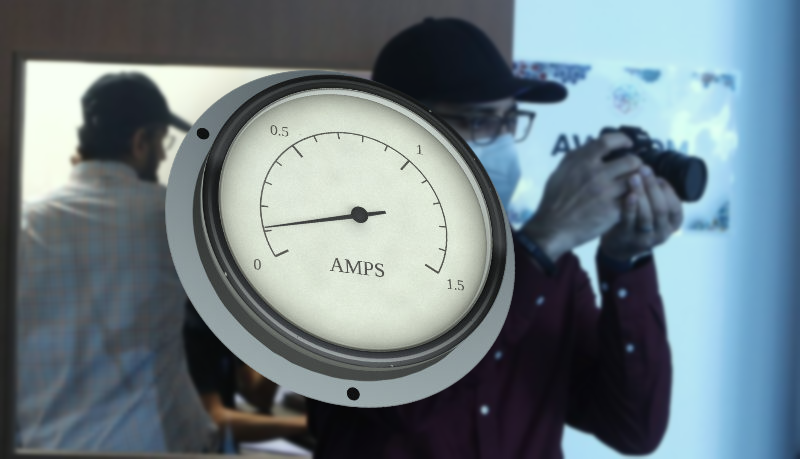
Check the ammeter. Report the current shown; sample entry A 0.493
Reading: A 0.1
